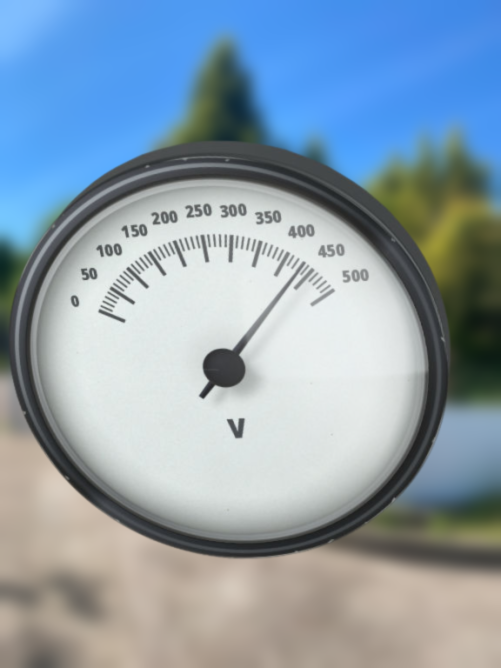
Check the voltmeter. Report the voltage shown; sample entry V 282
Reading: V 430
